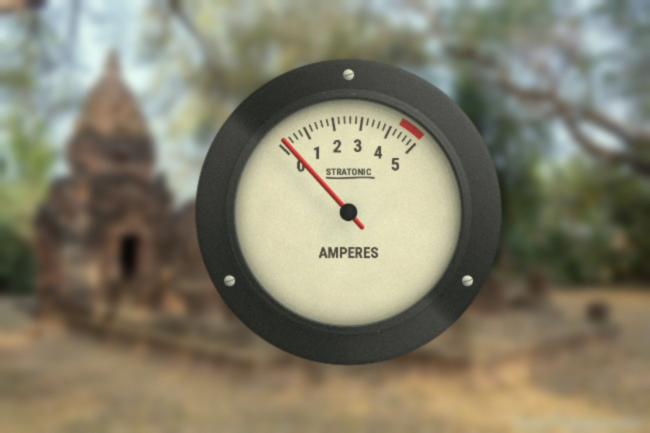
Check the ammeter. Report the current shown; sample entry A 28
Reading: A 0.2
